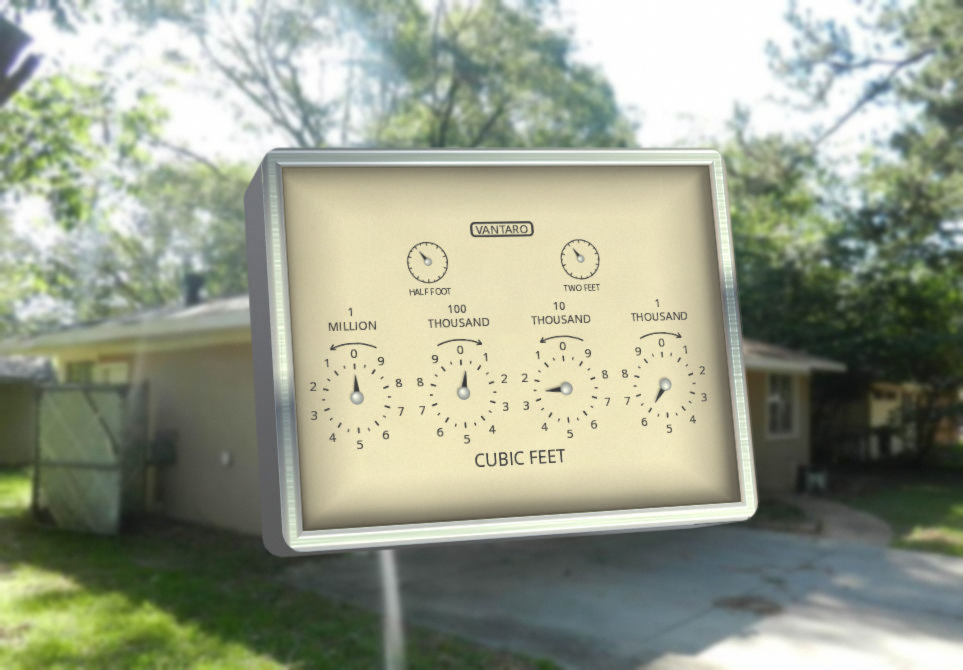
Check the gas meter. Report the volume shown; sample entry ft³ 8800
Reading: ft³ 2600
